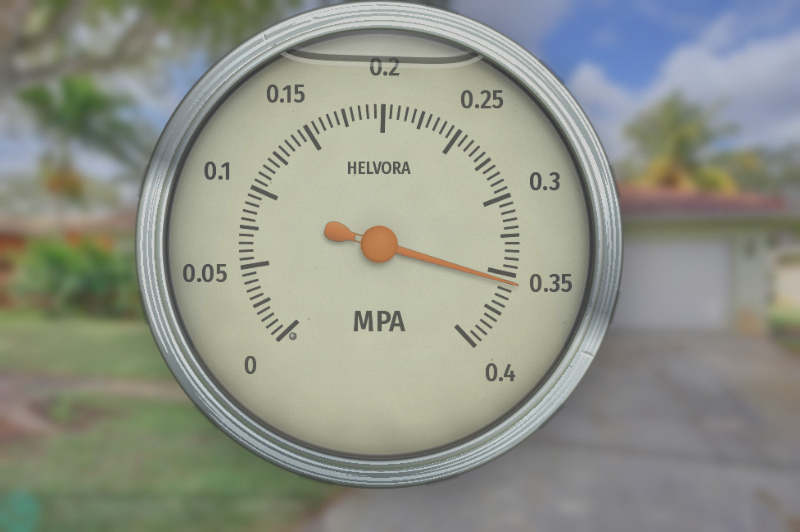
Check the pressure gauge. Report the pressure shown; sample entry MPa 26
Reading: MPa 0.355
